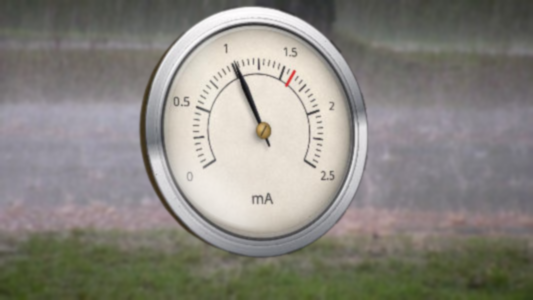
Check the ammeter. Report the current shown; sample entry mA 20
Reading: mA 1
